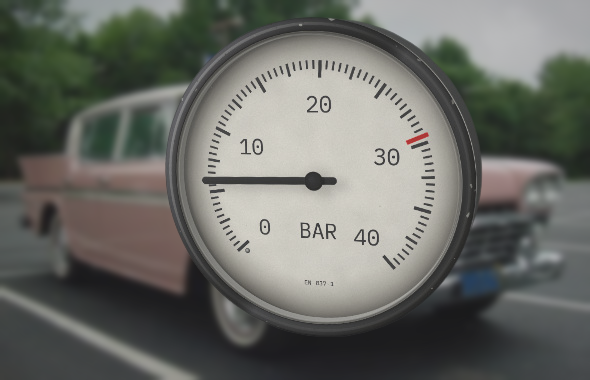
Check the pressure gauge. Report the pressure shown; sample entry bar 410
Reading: bar 6
